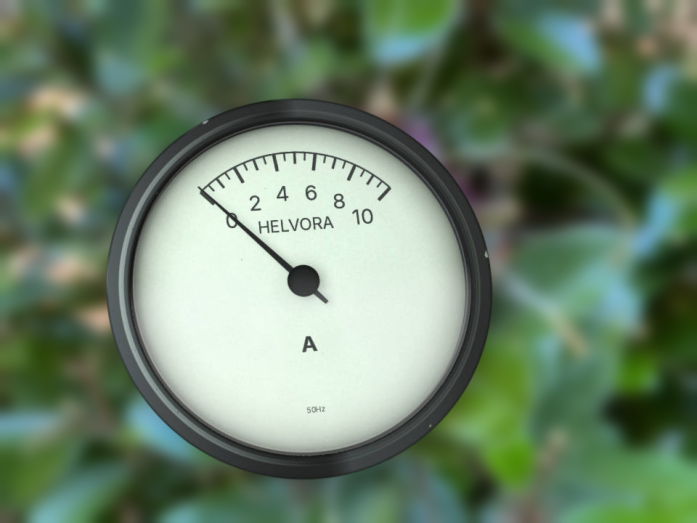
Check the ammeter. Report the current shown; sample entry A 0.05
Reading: A 0
